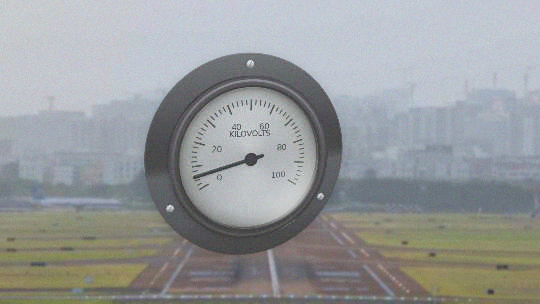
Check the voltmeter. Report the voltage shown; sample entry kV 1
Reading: kV 6
